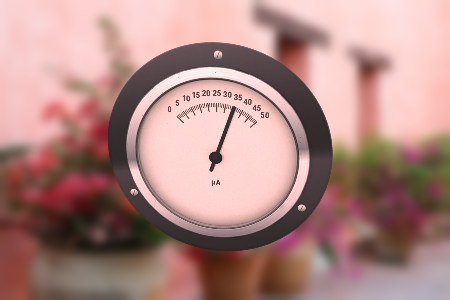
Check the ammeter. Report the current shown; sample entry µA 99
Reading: µA 35
